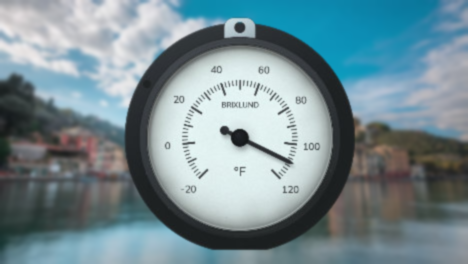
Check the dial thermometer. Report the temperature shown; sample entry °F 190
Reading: °F 110
